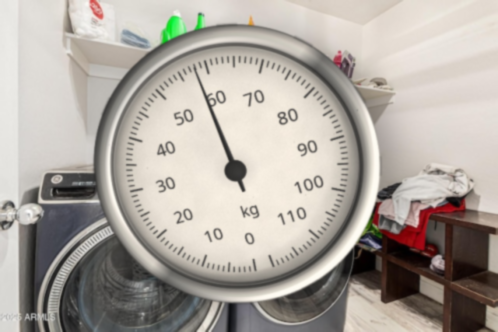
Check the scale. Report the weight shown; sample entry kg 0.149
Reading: kg 58
